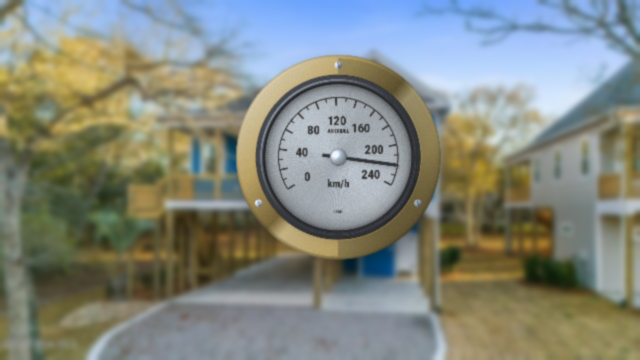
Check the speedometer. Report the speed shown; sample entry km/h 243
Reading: km/h 220
